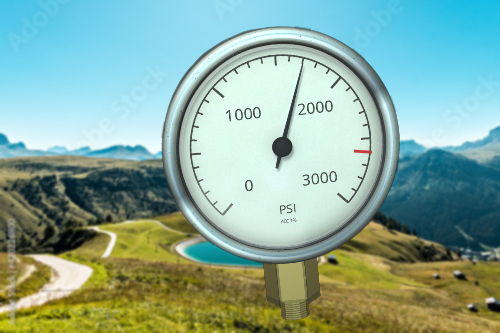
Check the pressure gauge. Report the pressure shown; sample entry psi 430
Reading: psi 1700
